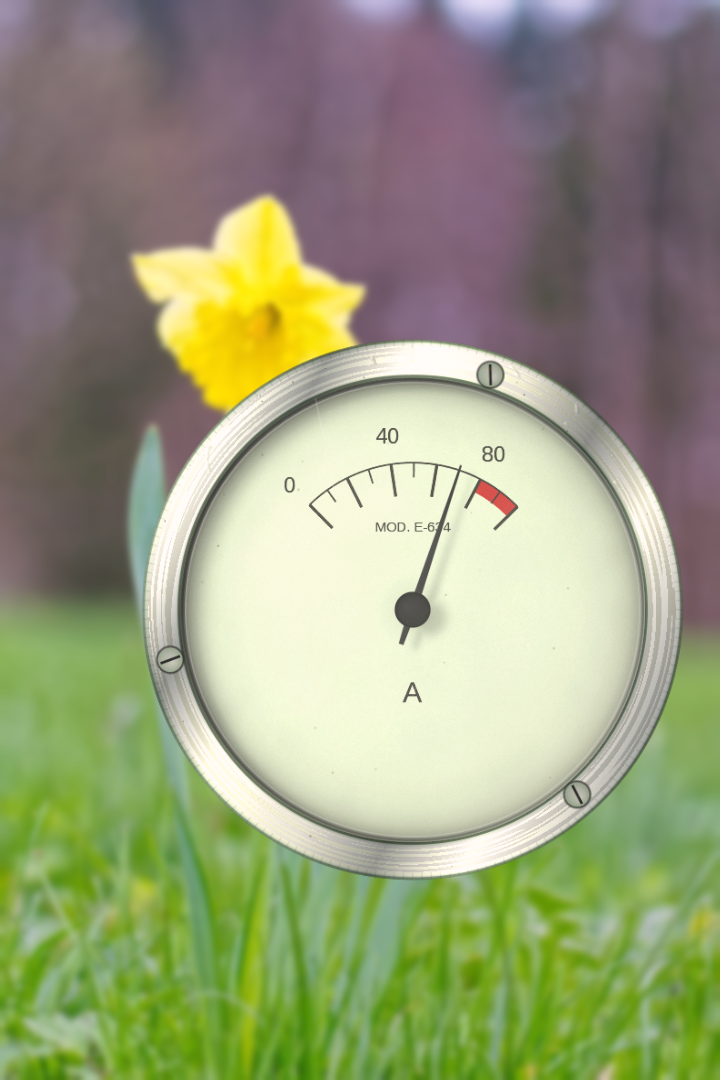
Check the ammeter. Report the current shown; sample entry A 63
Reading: A 70
